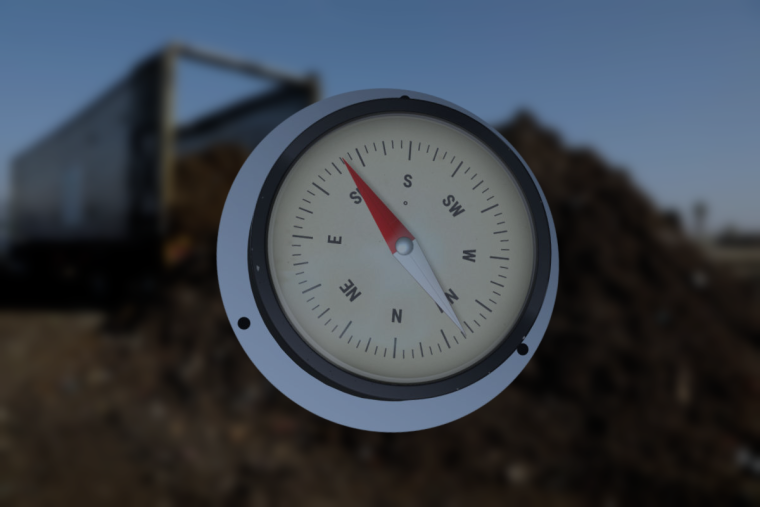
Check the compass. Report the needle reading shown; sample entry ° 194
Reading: ° 140
